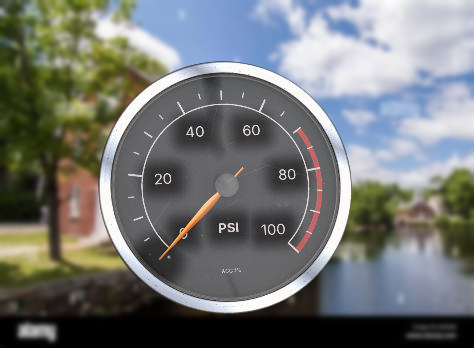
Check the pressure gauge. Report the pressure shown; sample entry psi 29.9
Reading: psi 0
